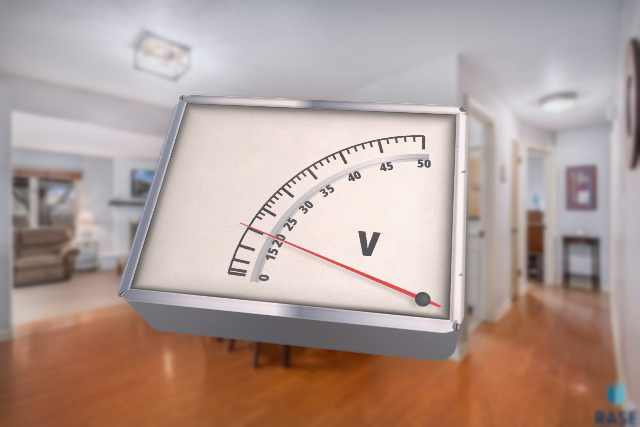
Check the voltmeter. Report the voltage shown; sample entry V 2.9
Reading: V 20
